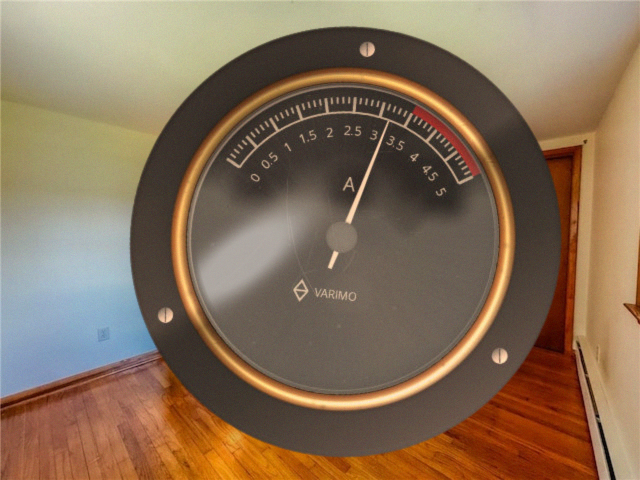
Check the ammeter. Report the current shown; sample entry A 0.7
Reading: A 3.2
